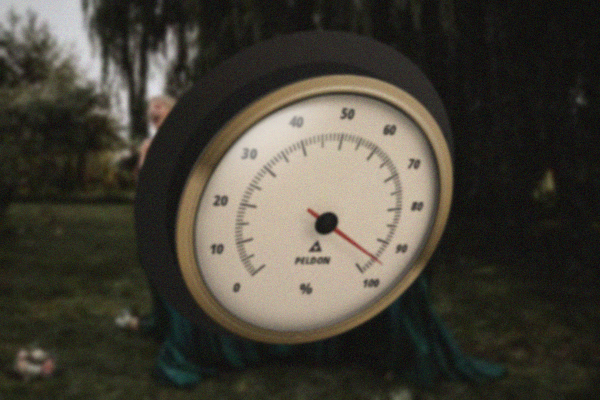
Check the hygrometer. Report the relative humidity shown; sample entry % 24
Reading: % 95
